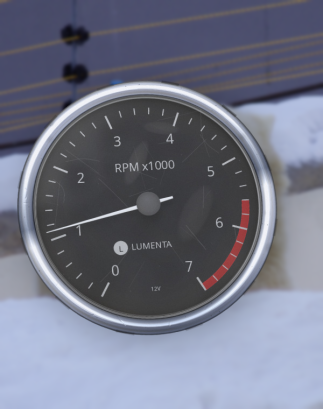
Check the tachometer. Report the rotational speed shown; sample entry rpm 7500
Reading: rpm 1100
